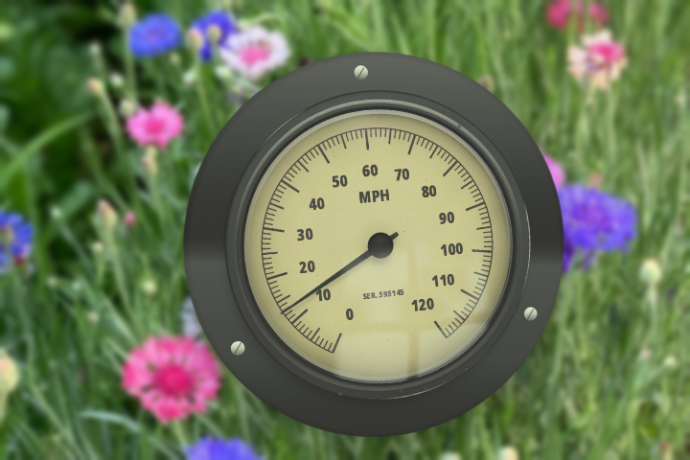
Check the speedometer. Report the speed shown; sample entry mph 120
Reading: mph 13
